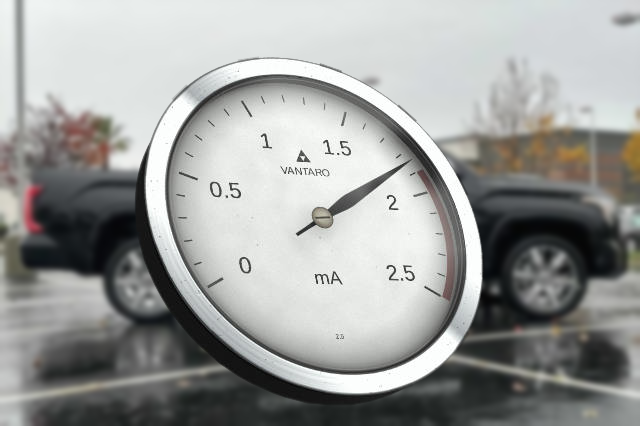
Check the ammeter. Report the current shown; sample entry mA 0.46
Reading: mA 1.85
